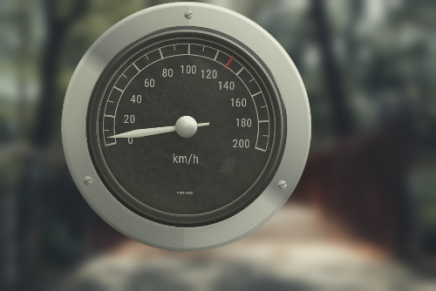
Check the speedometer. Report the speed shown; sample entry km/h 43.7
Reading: km/h 5
